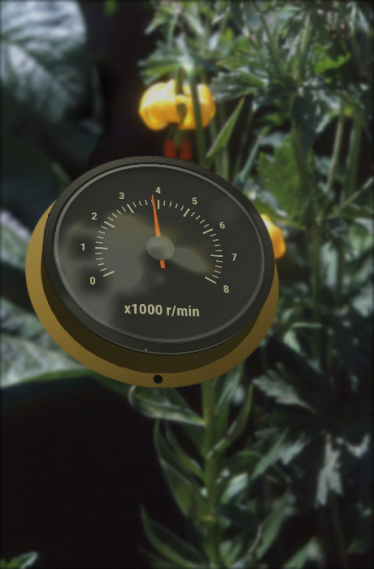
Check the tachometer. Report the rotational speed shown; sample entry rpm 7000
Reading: rpm 3800
